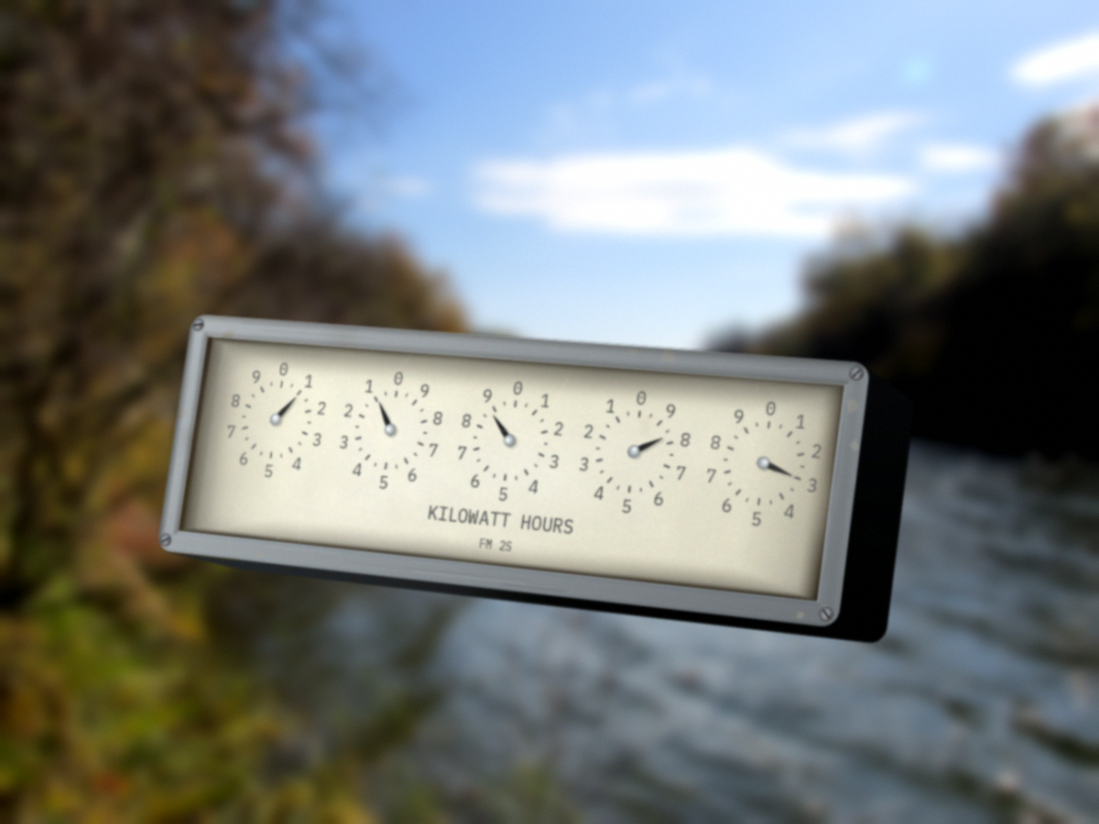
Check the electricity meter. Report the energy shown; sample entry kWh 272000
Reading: kWh 10883
